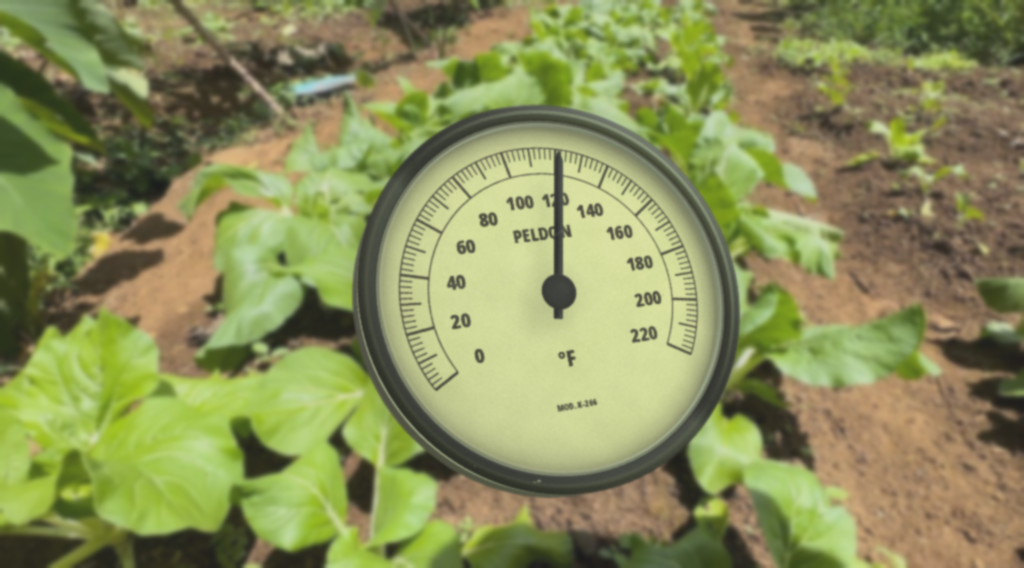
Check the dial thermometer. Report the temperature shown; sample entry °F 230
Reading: °F 120
